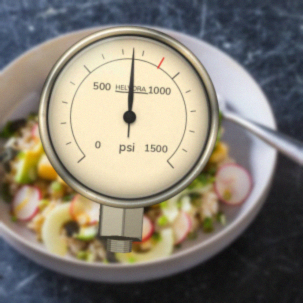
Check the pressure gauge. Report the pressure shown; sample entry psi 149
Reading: psi 750
